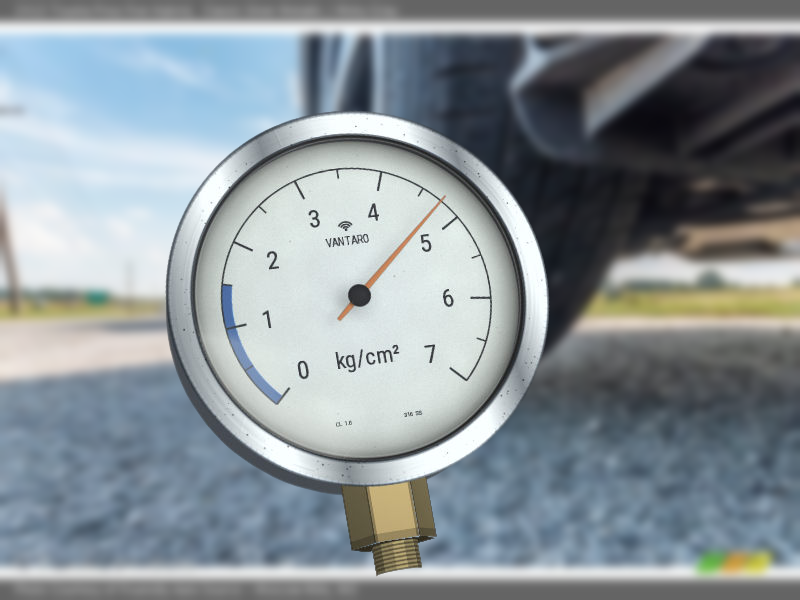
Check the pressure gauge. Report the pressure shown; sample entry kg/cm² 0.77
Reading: kg/cm² 4.75
